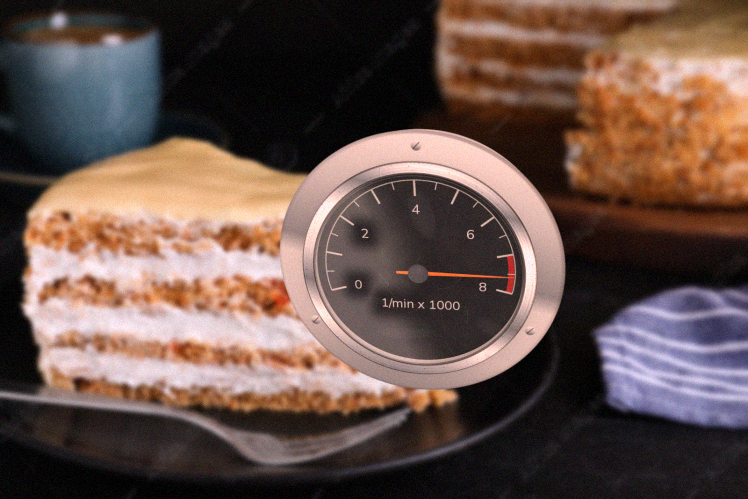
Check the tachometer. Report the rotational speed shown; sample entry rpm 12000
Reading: rpm 7500
